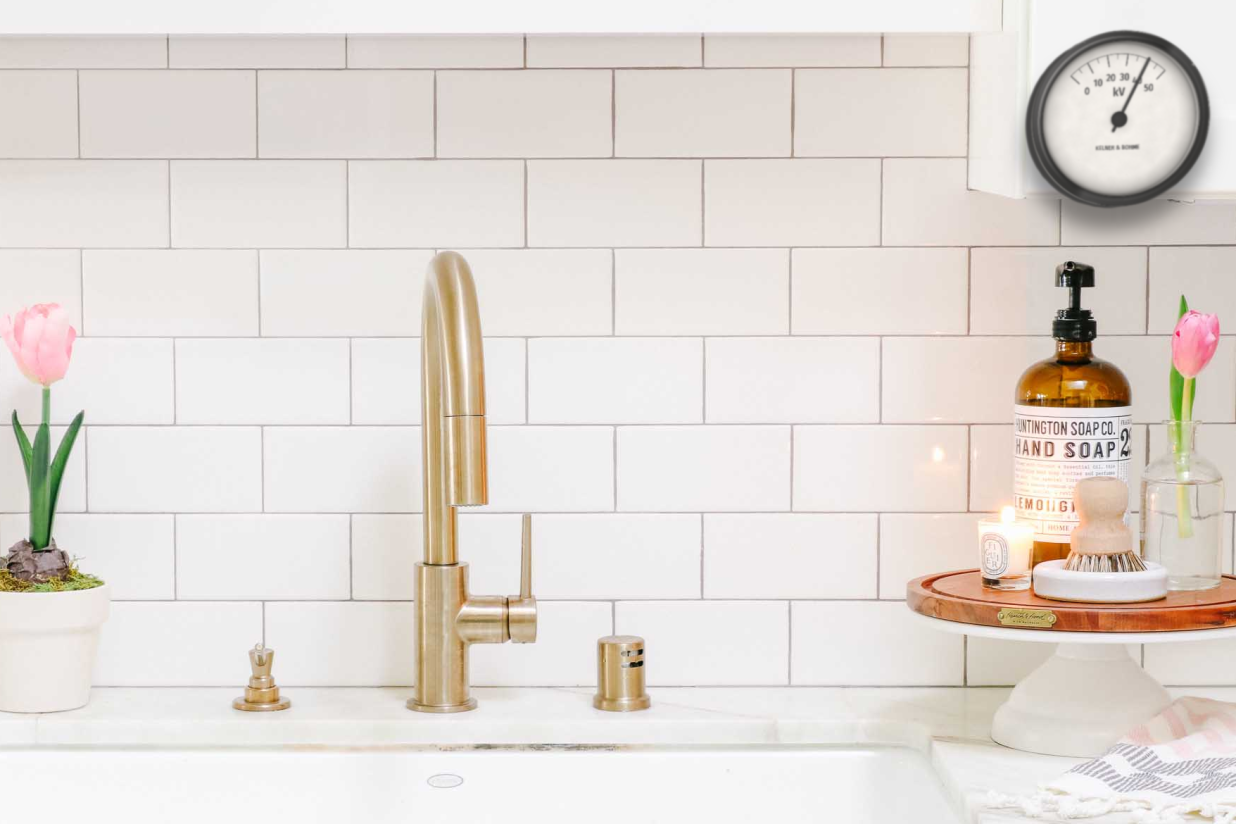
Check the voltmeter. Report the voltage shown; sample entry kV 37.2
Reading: kV 40
